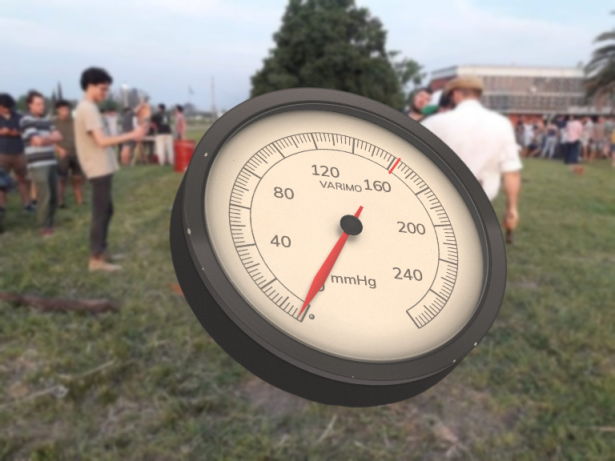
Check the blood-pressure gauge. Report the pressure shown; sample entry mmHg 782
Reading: mmHg 2
